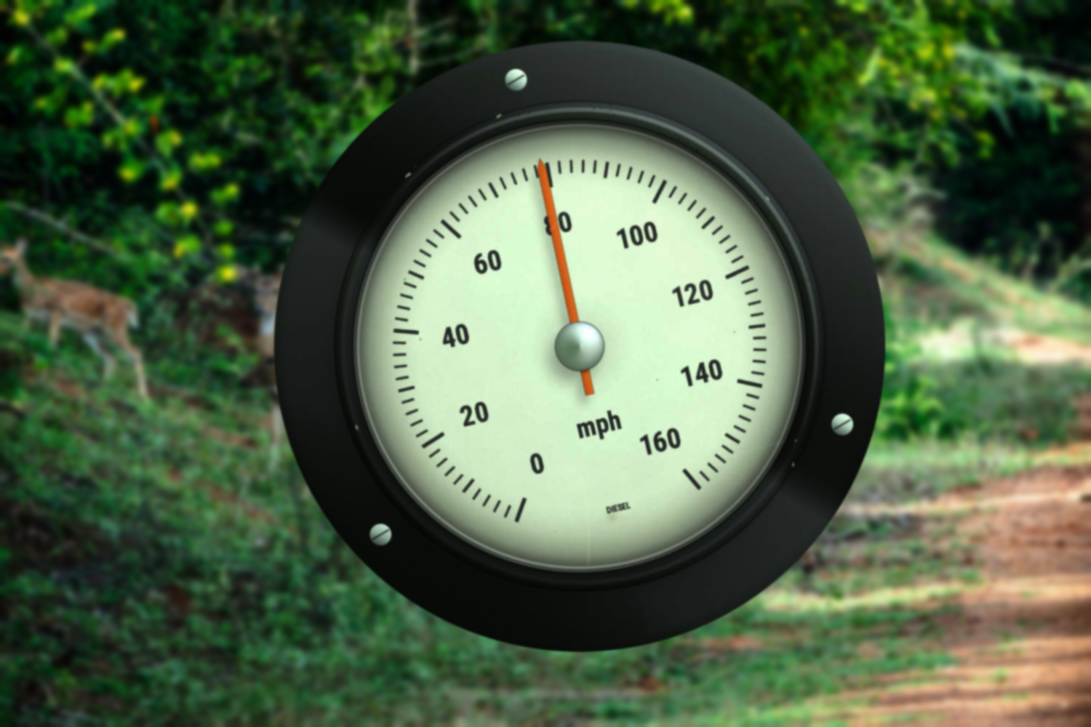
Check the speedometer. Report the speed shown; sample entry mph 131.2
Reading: mph 79
